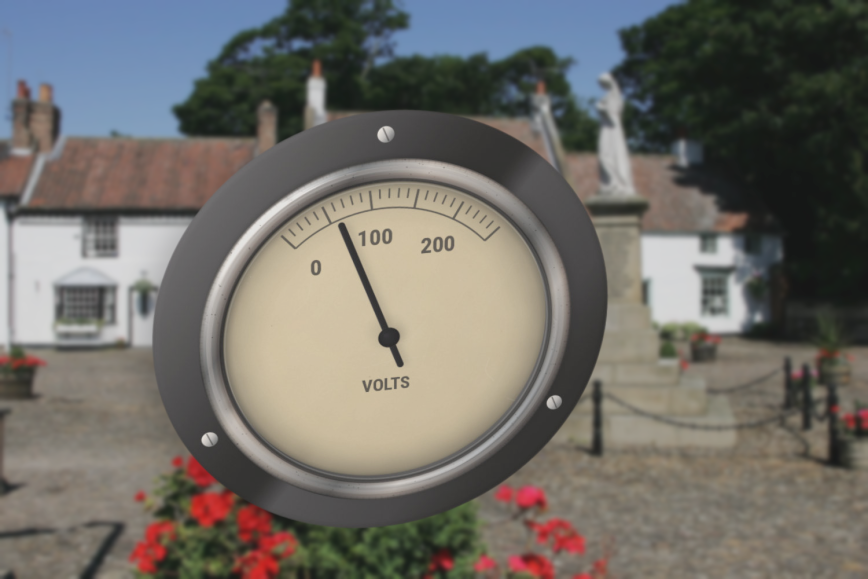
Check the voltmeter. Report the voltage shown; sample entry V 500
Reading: V 60
